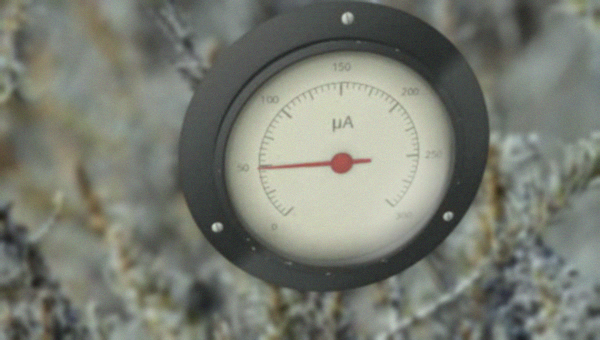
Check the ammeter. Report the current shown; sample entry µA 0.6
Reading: µA 50
